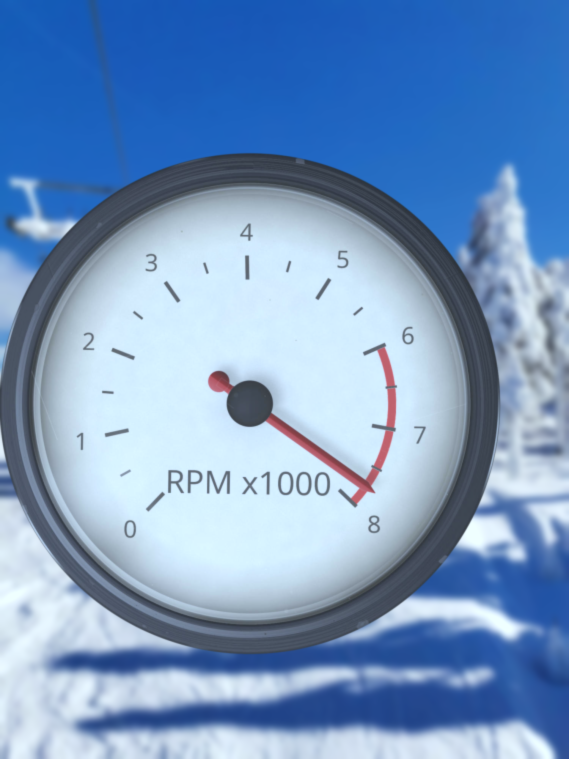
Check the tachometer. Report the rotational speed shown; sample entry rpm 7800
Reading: rpm 7750
